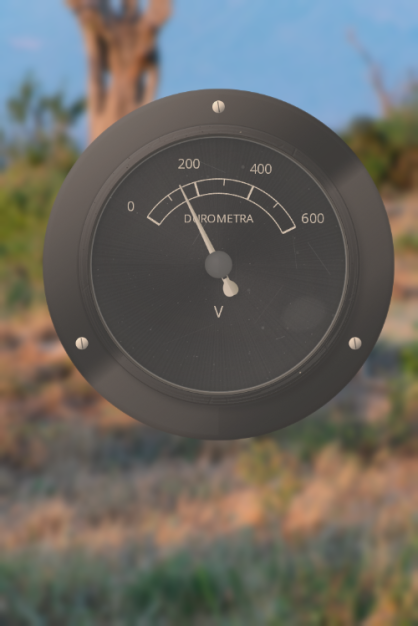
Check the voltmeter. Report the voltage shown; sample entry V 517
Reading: V 150
